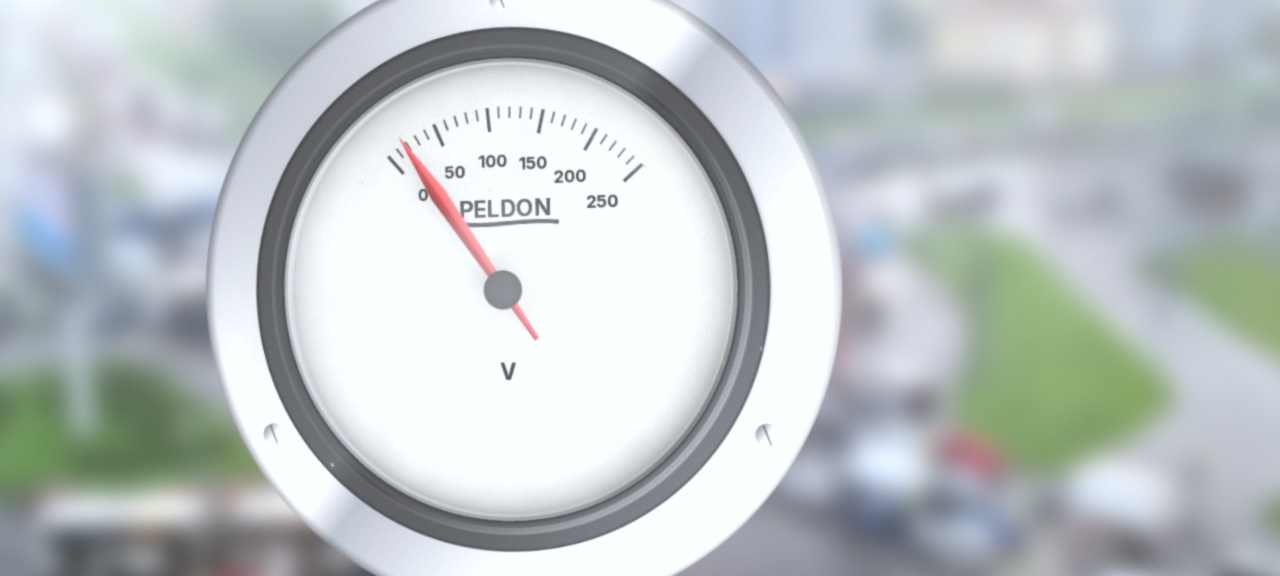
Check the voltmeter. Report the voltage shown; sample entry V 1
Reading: V 20
